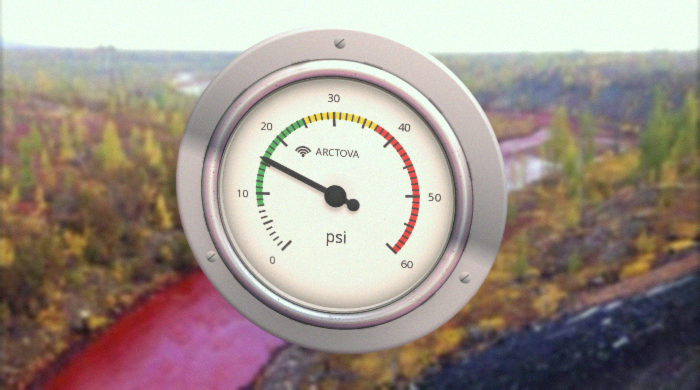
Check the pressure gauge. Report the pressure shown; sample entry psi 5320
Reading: psi 16
